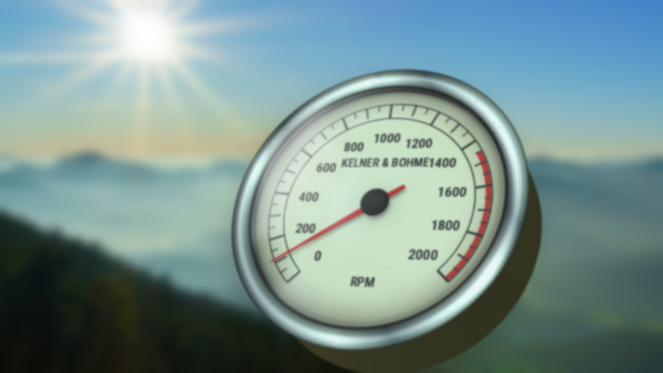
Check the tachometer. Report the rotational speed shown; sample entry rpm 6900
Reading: rpm 100
